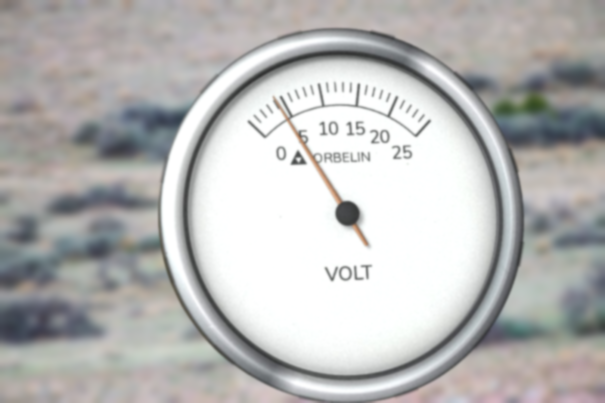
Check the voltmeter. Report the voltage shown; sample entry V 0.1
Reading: V 4
